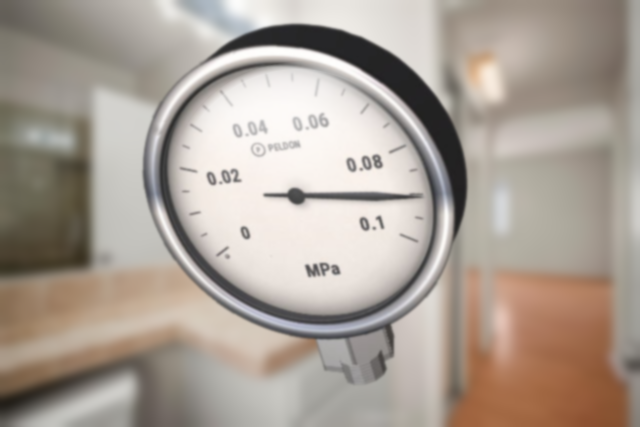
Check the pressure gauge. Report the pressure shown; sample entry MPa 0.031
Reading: MPa 0.09
